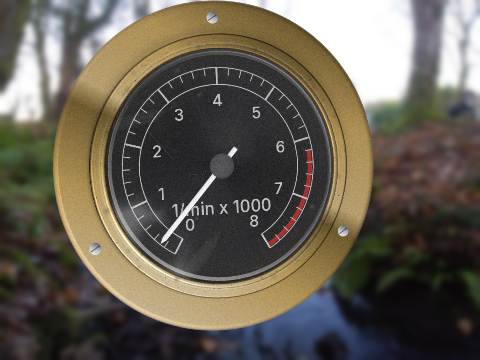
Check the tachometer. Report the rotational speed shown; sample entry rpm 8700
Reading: rpm 300
